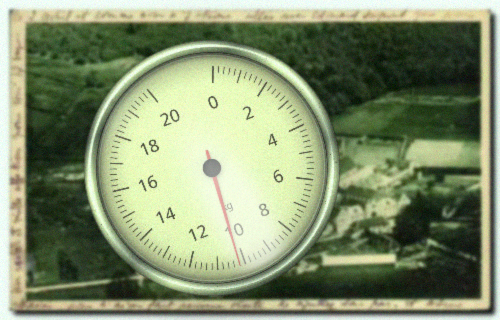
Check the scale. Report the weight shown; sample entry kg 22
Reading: kg 10.2
